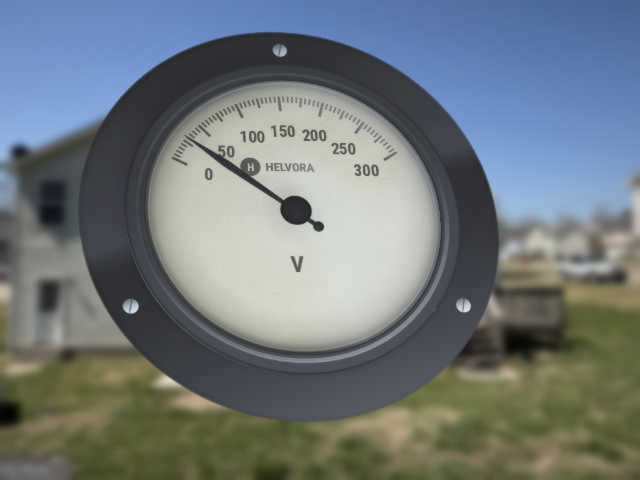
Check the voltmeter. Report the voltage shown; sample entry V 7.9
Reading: V 25
